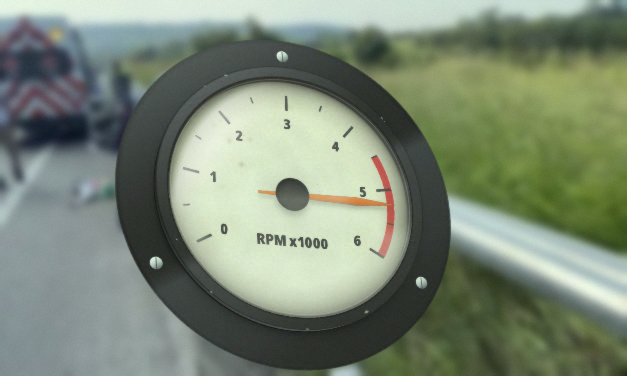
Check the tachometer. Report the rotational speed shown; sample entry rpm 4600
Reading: rpm 5250
